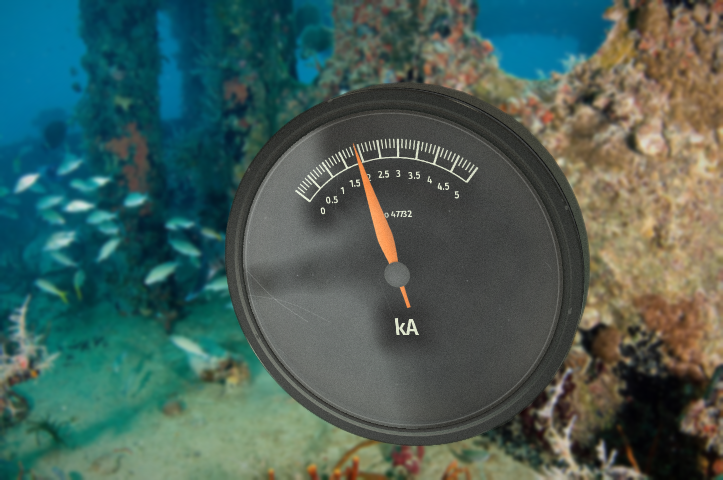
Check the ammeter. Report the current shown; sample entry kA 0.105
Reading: kA 2
